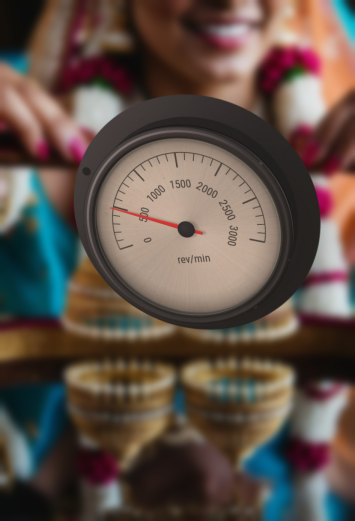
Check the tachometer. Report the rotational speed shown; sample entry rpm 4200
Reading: rpm 500
